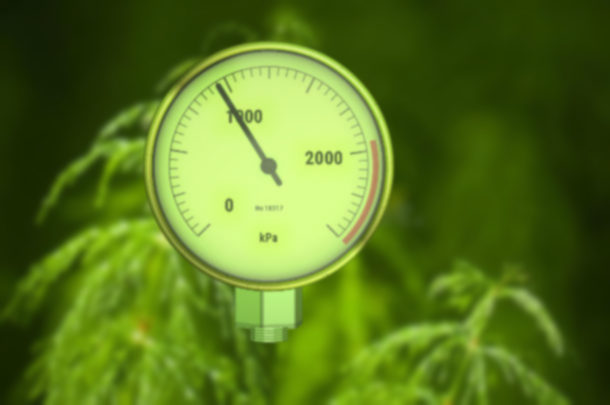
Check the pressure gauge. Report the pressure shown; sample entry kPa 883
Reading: kPa 950
